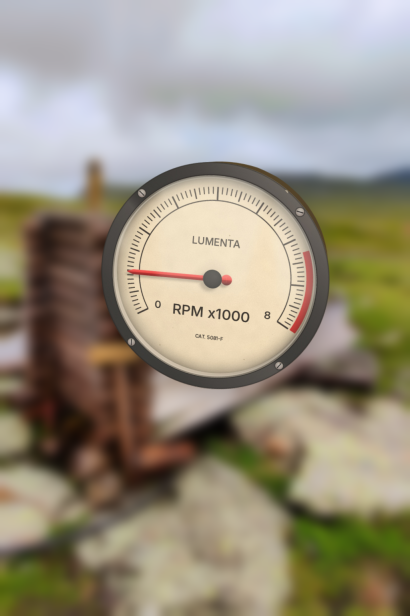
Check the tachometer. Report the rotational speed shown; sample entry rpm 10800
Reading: rpm 1000
